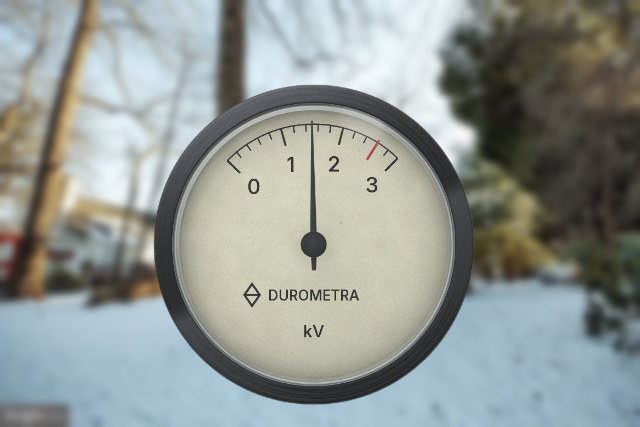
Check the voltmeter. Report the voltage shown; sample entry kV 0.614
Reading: kV 1.5
